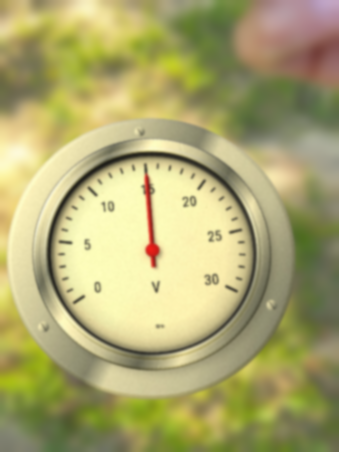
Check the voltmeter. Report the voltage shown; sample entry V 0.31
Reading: V 15
